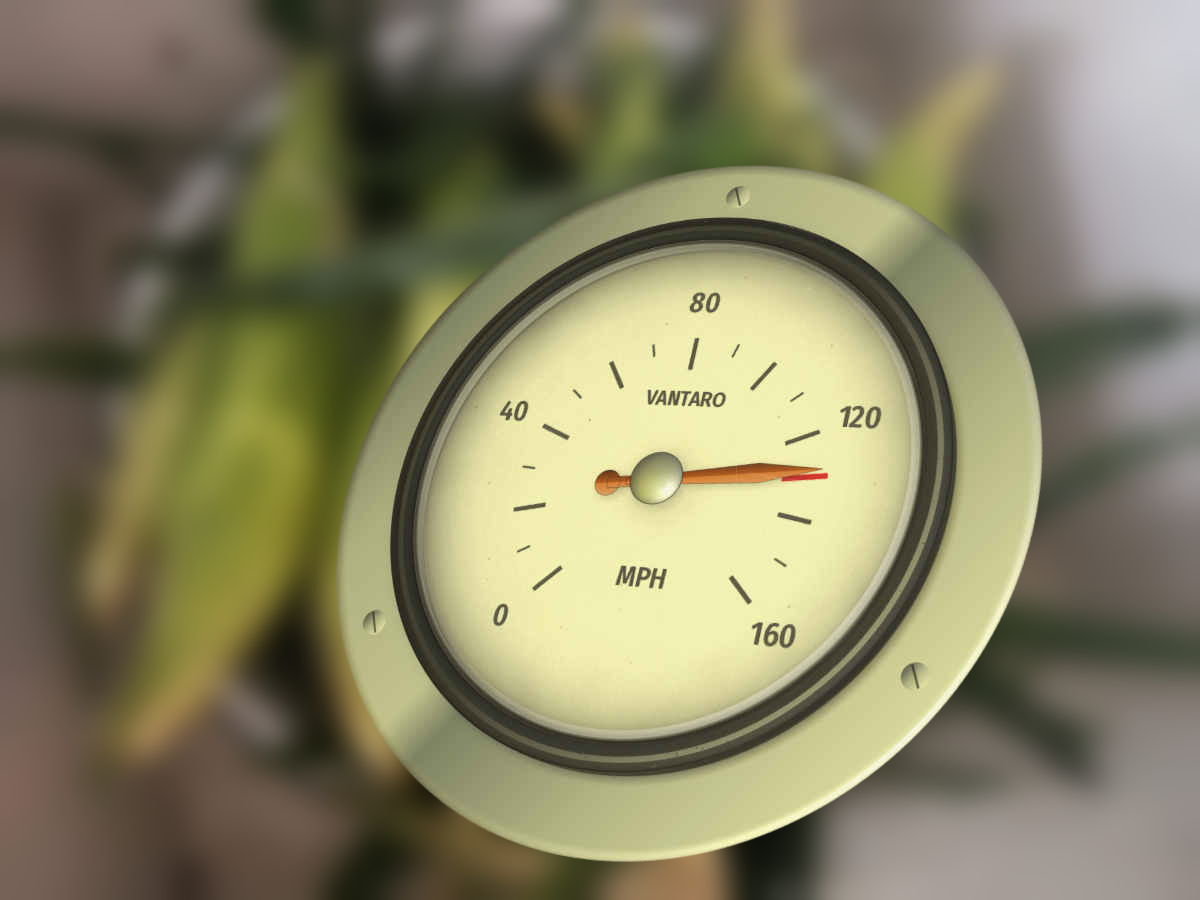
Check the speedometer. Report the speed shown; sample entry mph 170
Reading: mph 130
